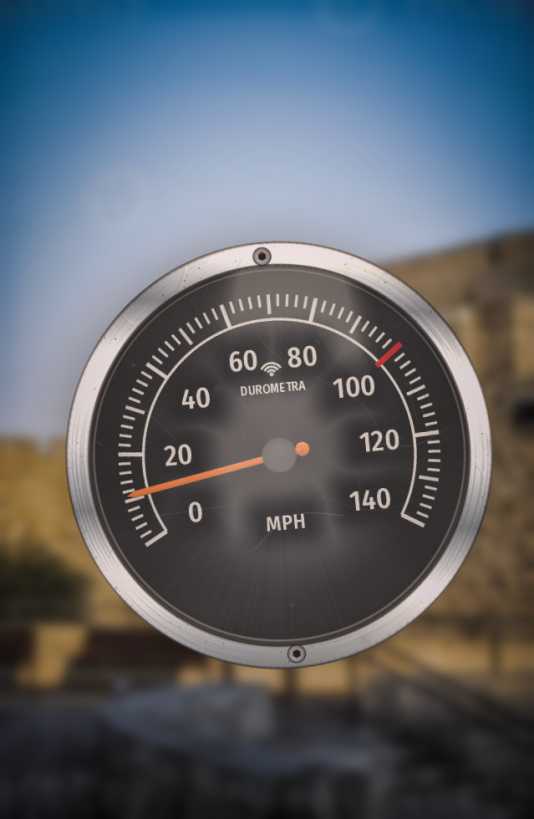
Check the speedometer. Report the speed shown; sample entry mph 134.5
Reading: mph 11
